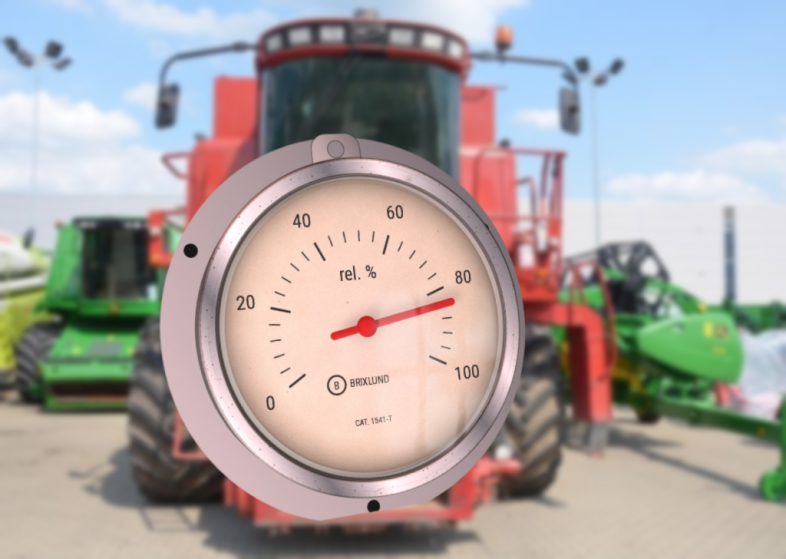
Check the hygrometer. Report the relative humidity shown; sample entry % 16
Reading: % 84
